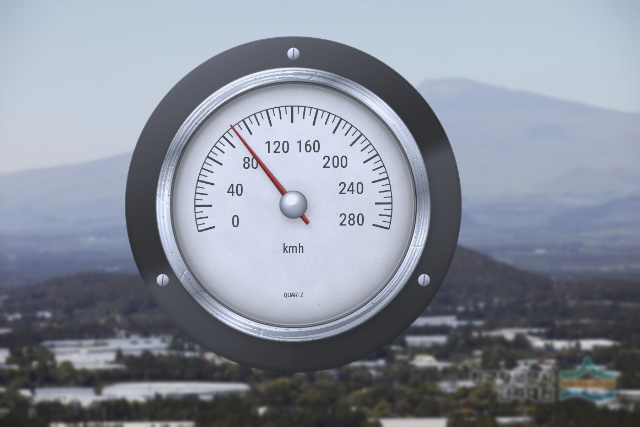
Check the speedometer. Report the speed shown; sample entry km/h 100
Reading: km/h 90
